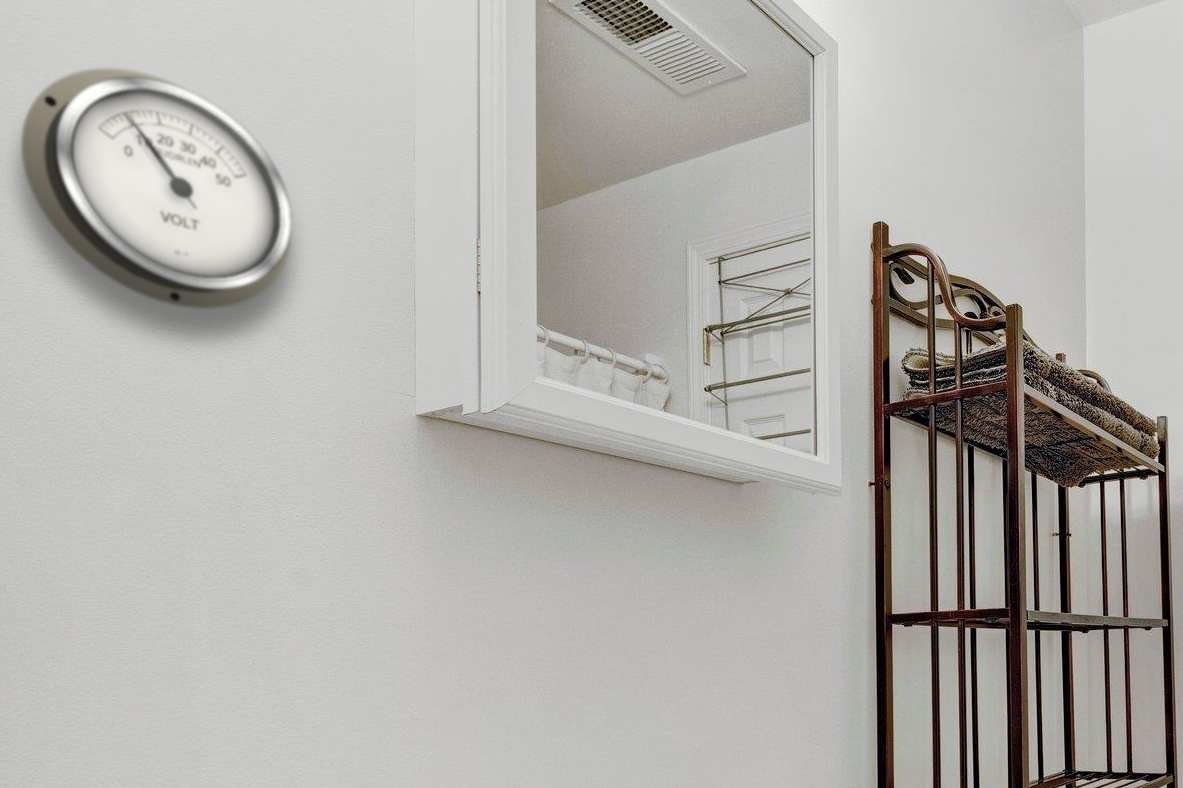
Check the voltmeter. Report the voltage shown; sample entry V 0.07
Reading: V 10
